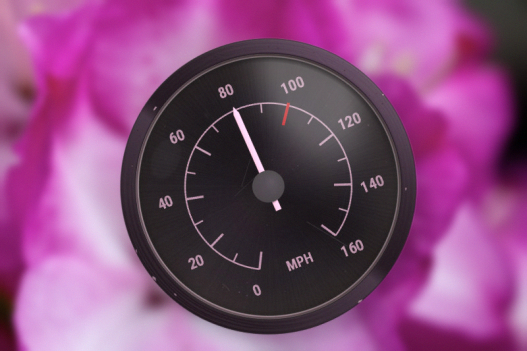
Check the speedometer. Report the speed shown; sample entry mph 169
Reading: mph 80
